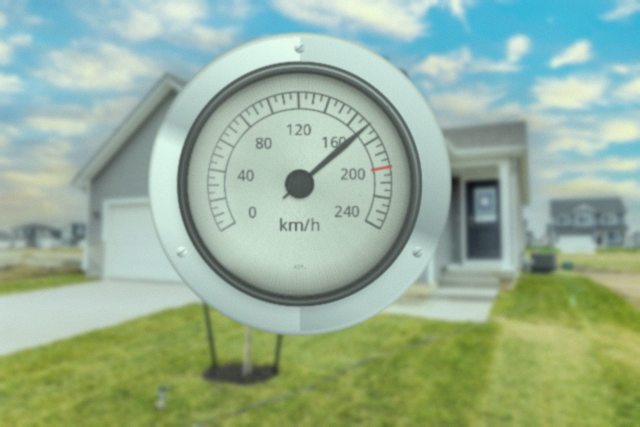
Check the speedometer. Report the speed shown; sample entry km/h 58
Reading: km/h 170
